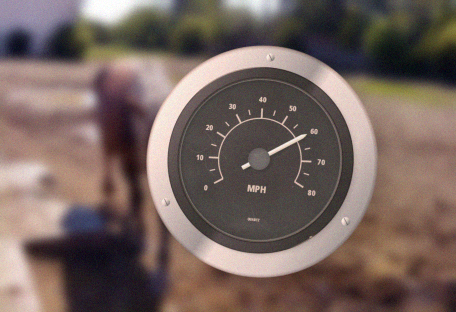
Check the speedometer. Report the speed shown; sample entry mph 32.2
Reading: mph 60
